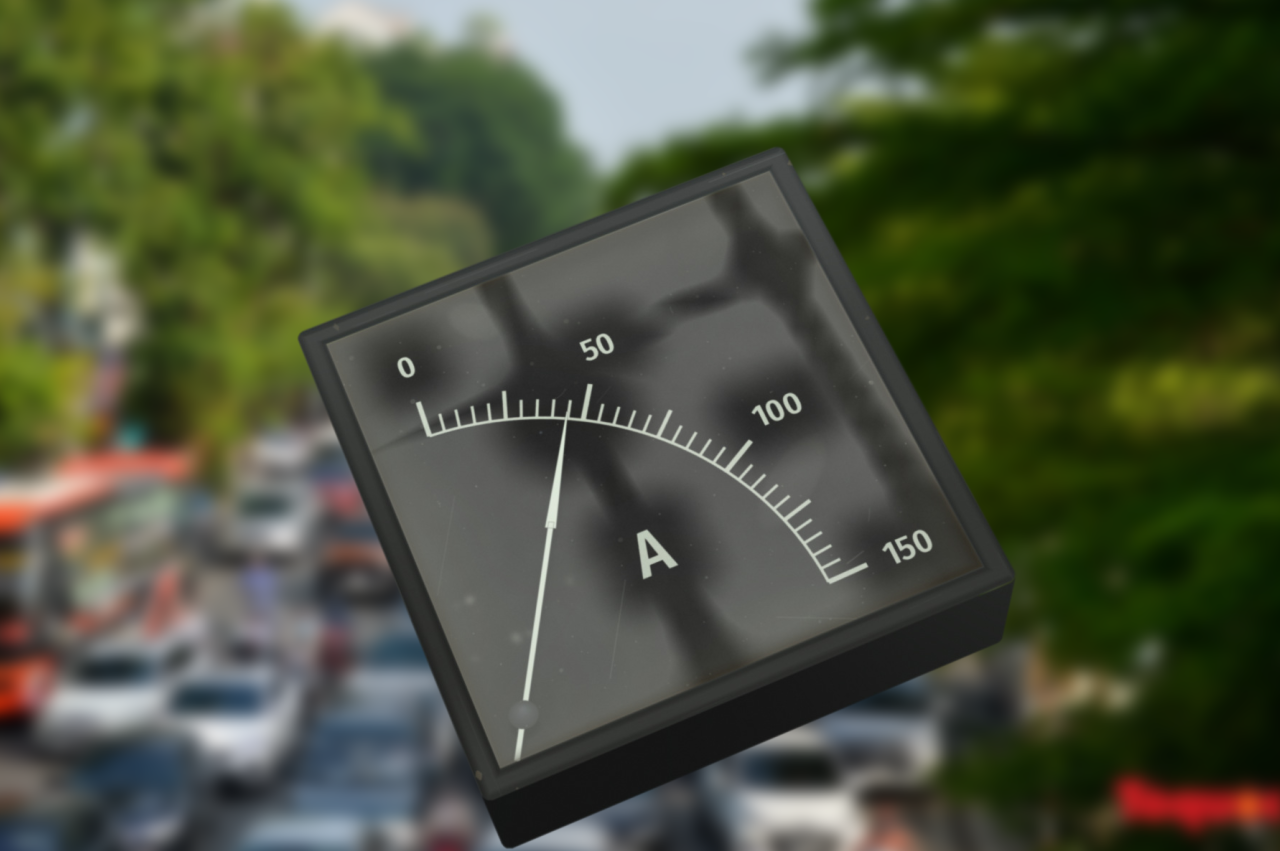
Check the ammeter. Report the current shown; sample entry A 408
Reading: A 45
